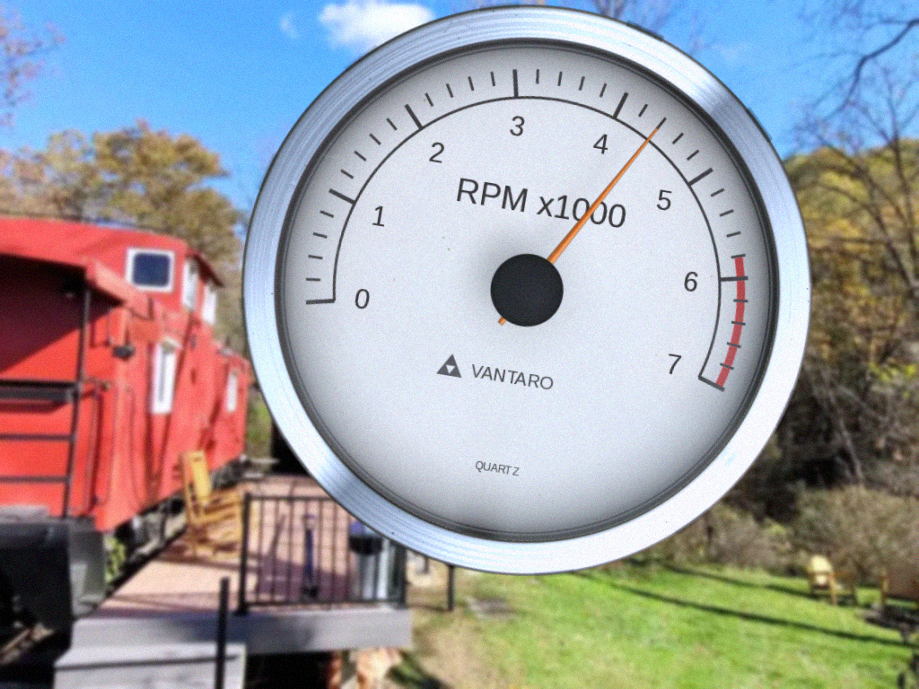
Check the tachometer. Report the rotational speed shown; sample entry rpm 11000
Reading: rpm 4400
